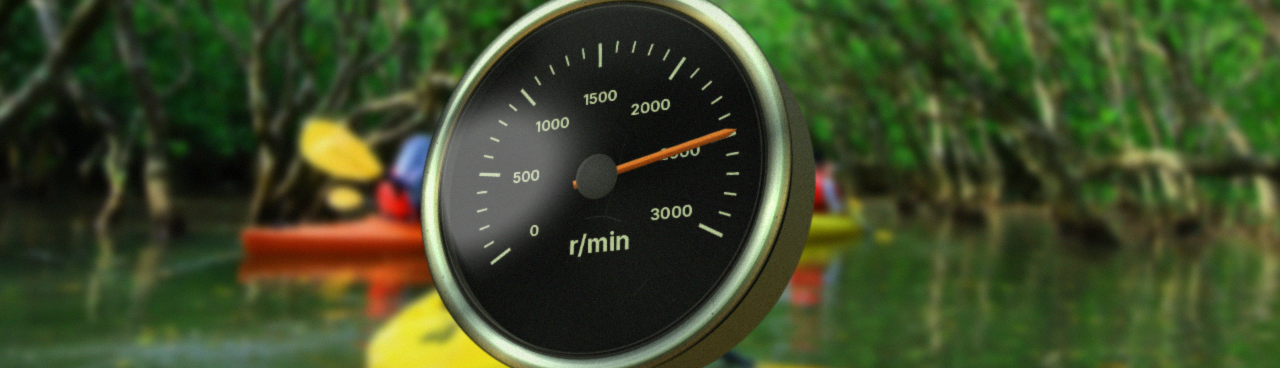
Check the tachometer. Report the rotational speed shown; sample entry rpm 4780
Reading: rpm 2500
